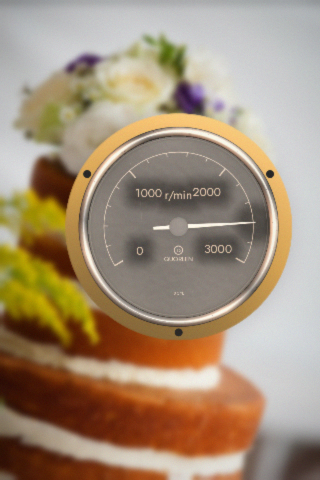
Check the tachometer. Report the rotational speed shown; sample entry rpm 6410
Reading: rpm 2600
